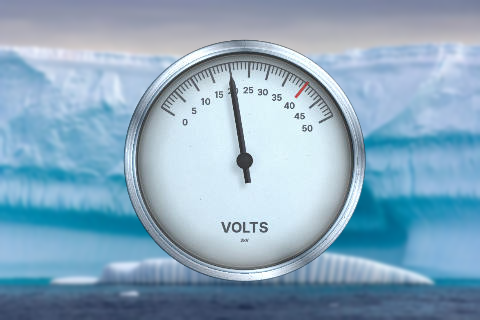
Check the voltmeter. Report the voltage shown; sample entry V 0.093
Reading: V 20
